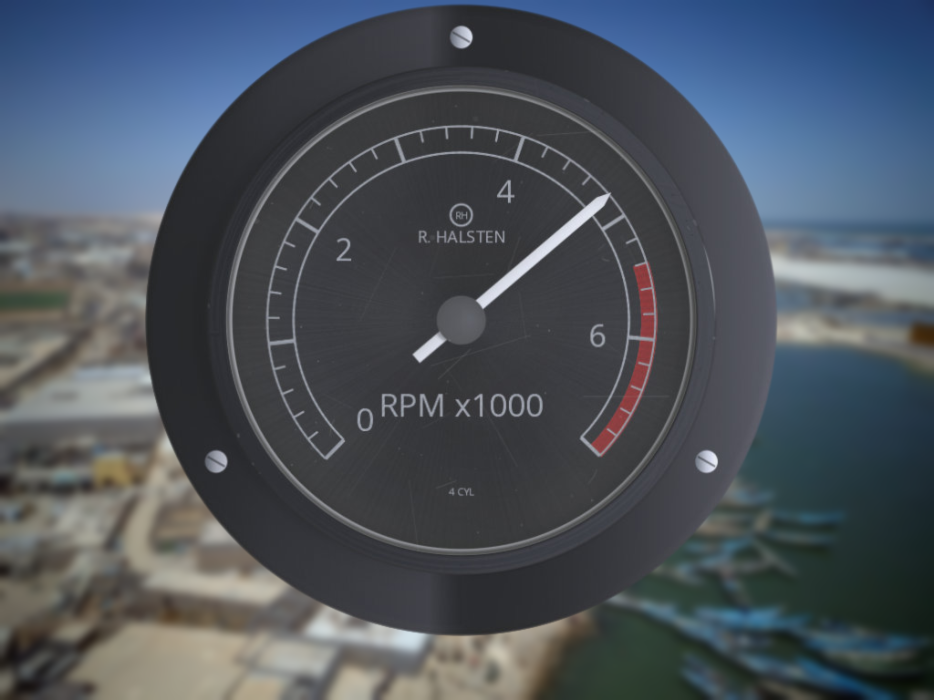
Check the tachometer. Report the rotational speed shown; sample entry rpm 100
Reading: rpm 4800
